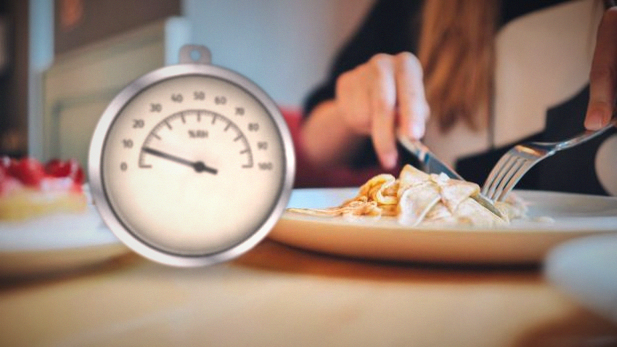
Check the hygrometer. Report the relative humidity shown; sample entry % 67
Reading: % 10
